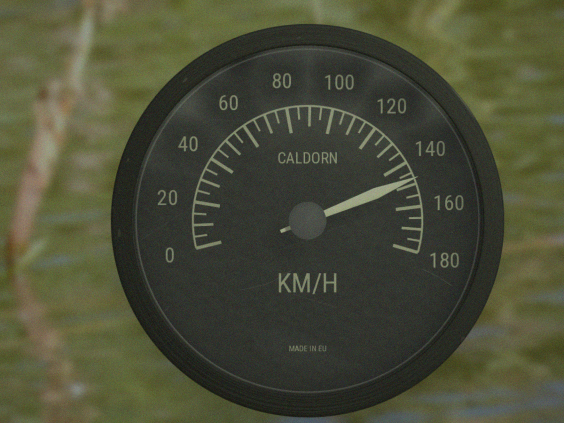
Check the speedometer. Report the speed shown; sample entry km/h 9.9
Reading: km/h 147.5
